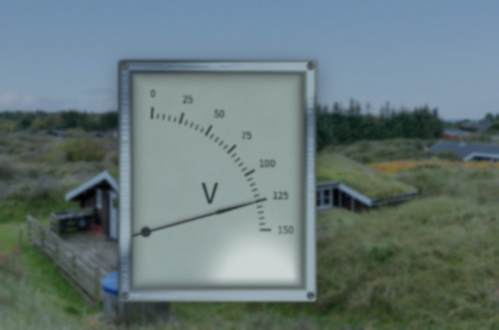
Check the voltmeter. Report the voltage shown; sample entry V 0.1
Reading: V 125
